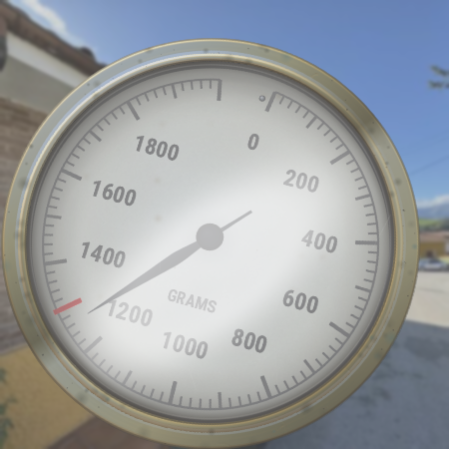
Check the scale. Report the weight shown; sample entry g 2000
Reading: g 1260
